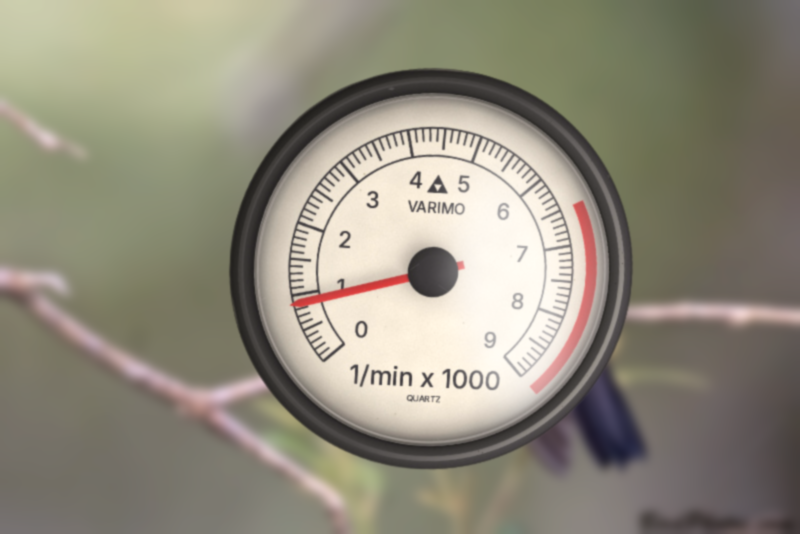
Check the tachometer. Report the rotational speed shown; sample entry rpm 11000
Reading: rpm 900
